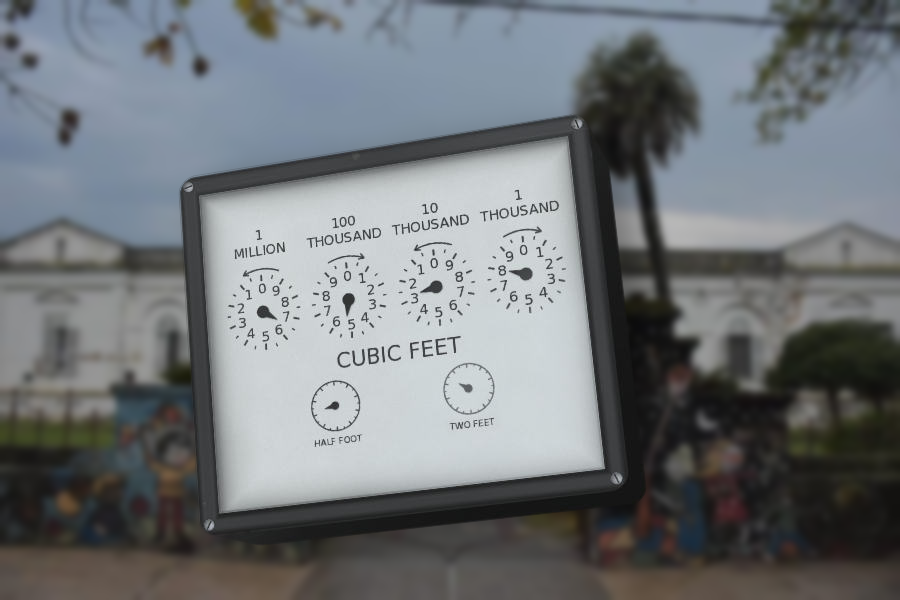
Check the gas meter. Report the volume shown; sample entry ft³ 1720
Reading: ft³ 652800
